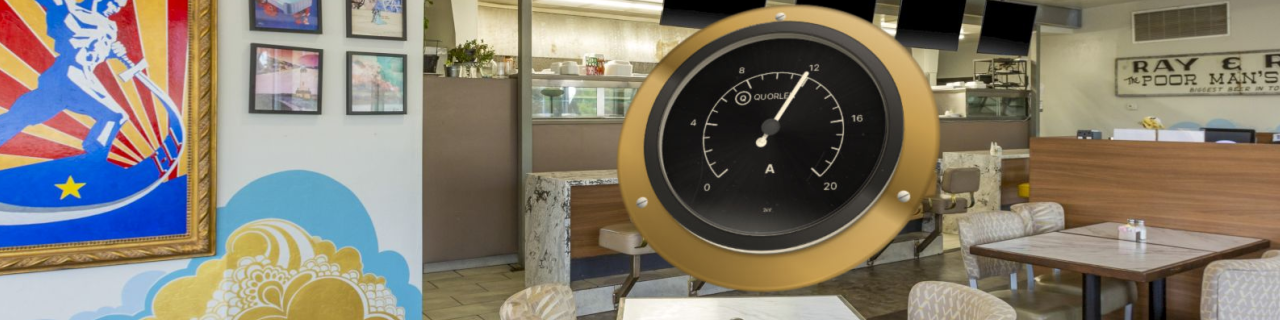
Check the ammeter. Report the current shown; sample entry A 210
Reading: A 12
